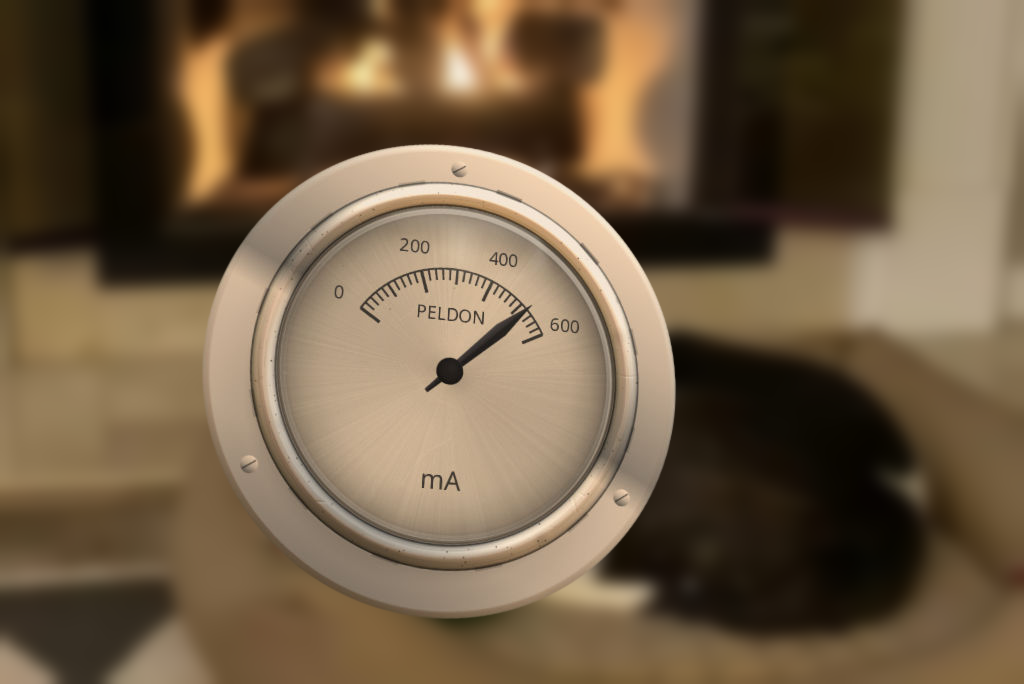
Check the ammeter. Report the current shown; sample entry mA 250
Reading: mA 520
